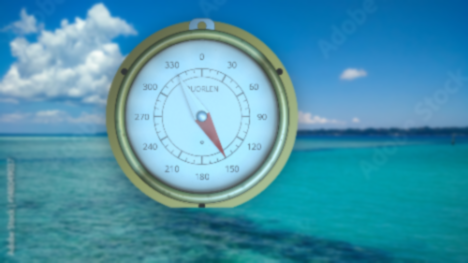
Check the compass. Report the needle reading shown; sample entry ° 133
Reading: ° 150
